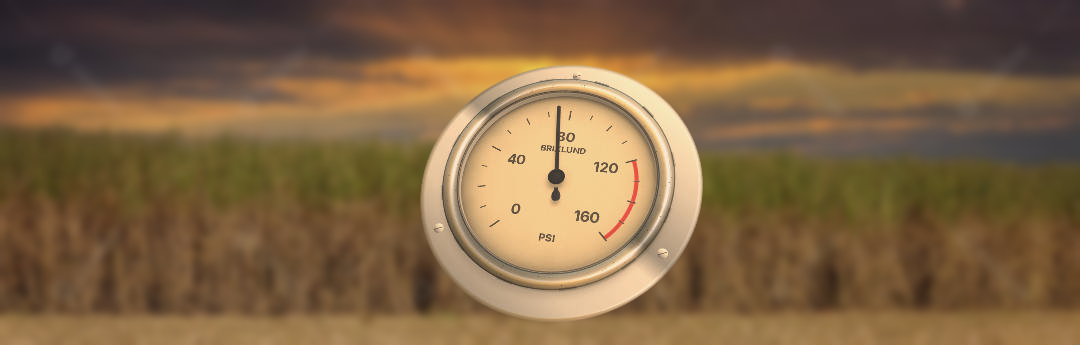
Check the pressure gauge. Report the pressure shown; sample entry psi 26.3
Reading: psi 75
